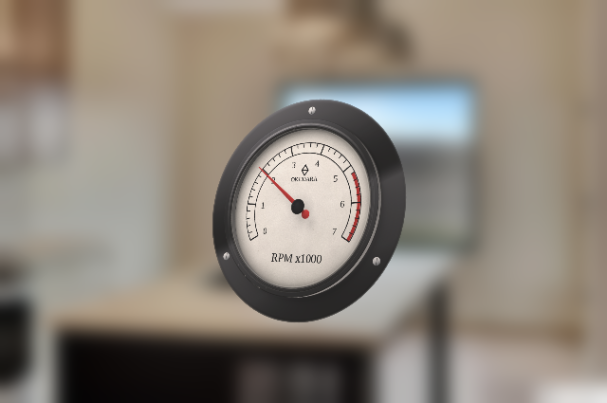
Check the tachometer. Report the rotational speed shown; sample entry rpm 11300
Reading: rpm 2000
